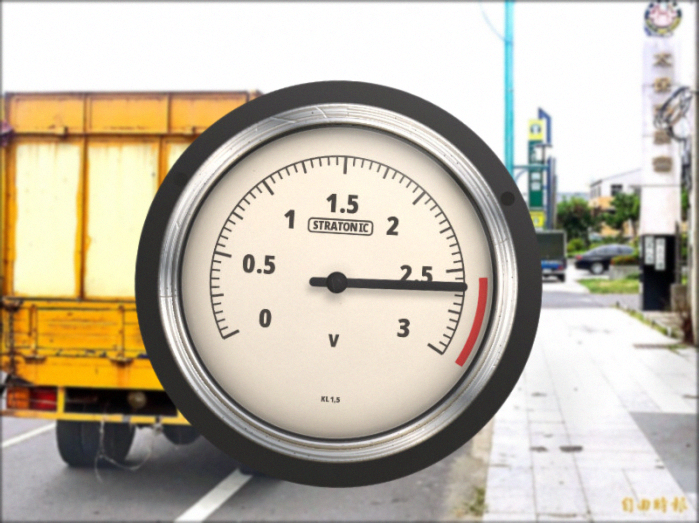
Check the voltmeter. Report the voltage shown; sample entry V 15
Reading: V 2.6
